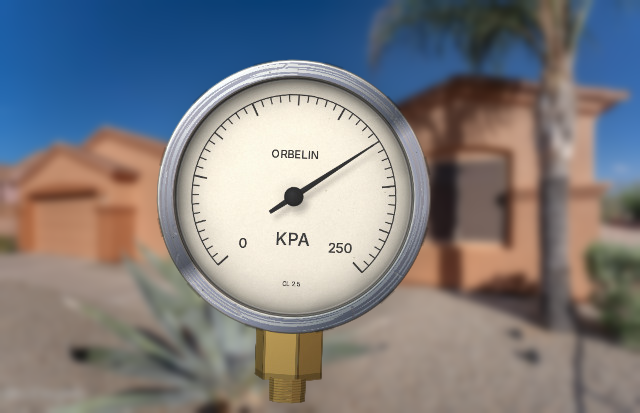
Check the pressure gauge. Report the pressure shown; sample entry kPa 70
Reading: kPa 175
